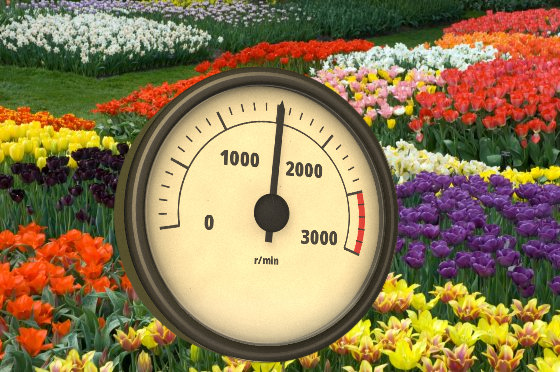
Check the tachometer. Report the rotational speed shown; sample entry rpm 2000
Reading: rpm 1500
